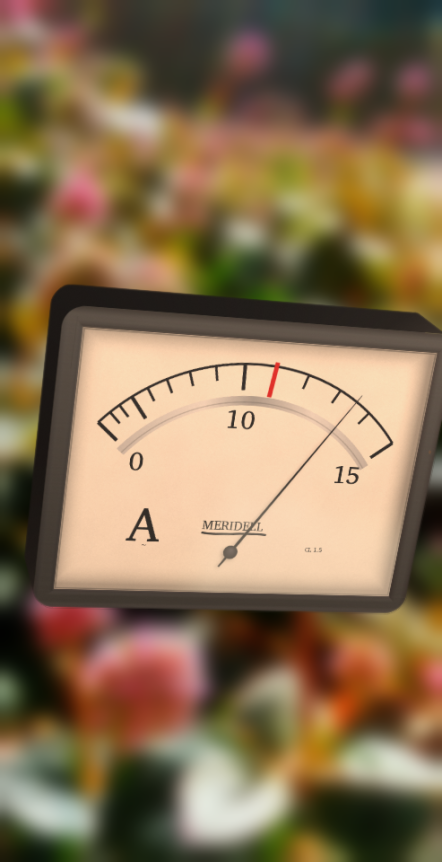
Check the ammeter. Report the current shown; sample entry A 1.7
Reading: A 13.5
